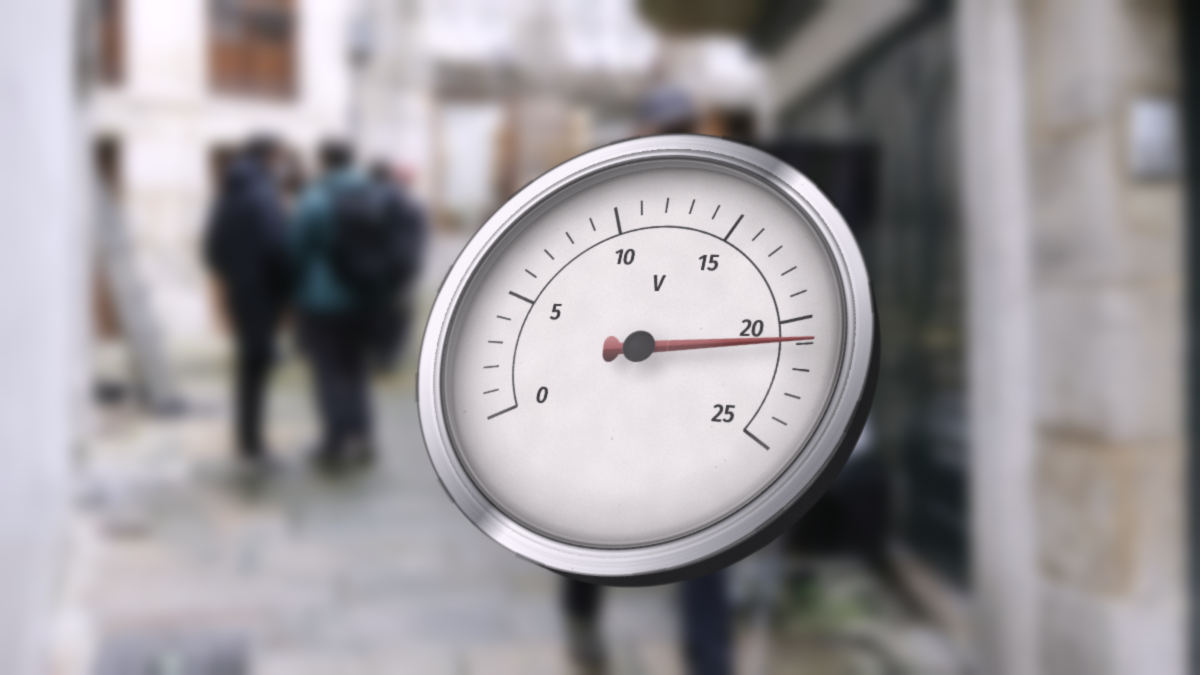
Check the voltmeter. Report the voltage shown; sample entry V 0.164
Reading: V 21
